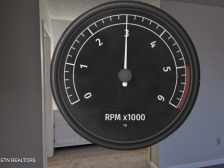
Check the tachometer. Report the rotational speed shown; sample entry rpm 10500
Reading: rpm 3000
